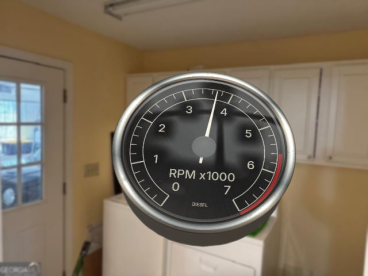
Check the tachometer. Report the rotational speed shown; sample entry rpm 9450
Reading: rpm 3700
